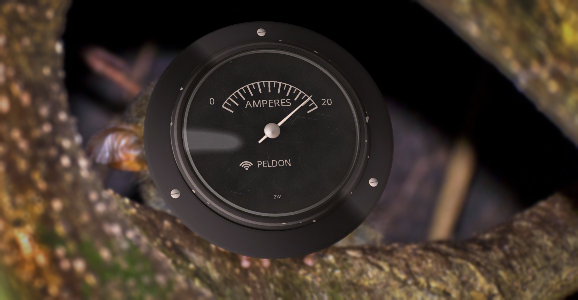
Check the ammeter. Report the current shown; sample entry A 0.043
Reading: A 18
